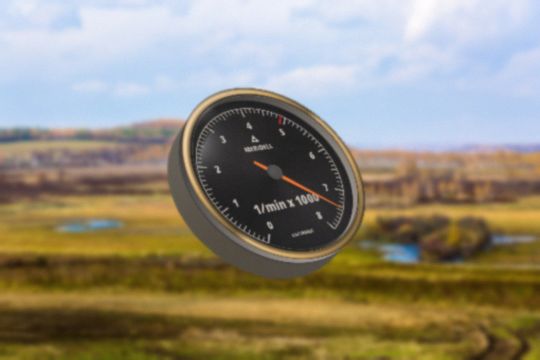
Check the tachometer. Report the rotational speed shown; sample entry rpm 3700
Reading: rpm 7500
